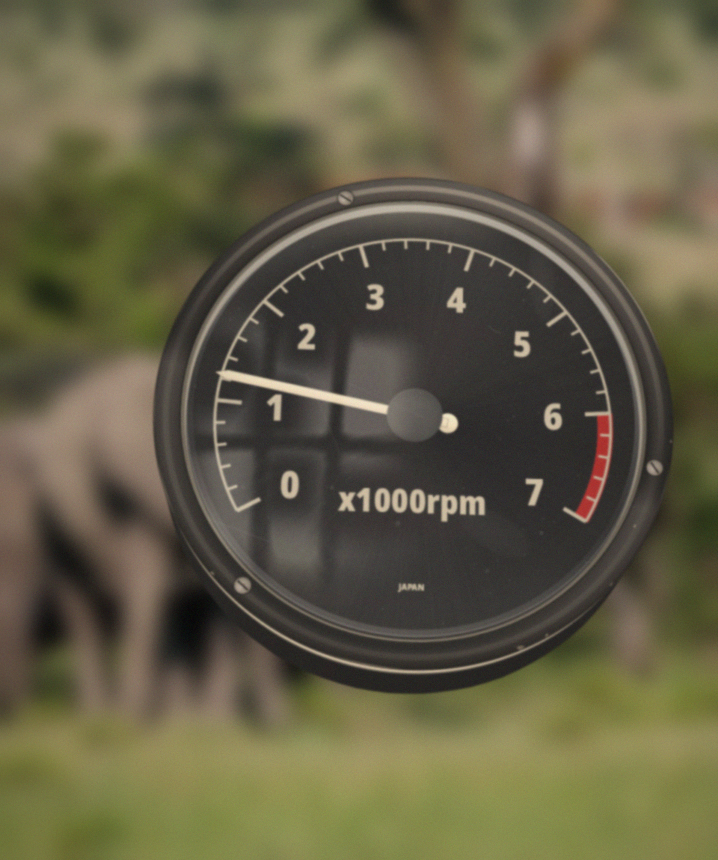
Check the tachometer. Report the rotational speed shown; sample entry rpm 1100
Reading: rpm 1200
